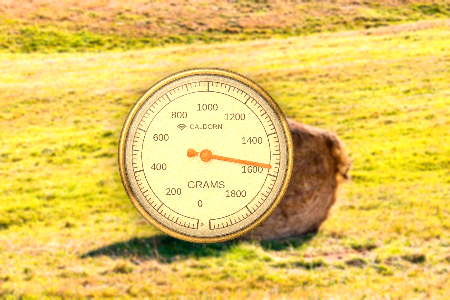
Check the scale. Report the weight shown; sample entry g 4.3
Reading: g 1560
